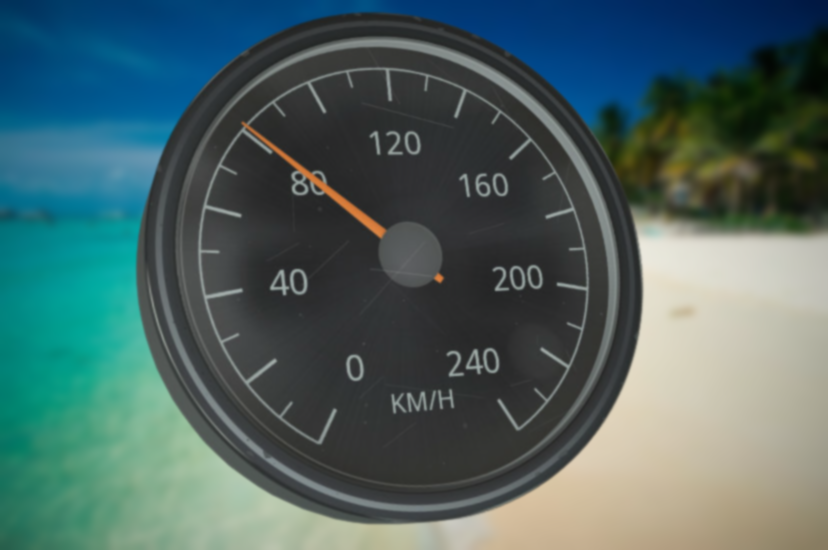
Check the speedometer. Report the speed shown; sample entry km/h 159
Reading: km/h 80
